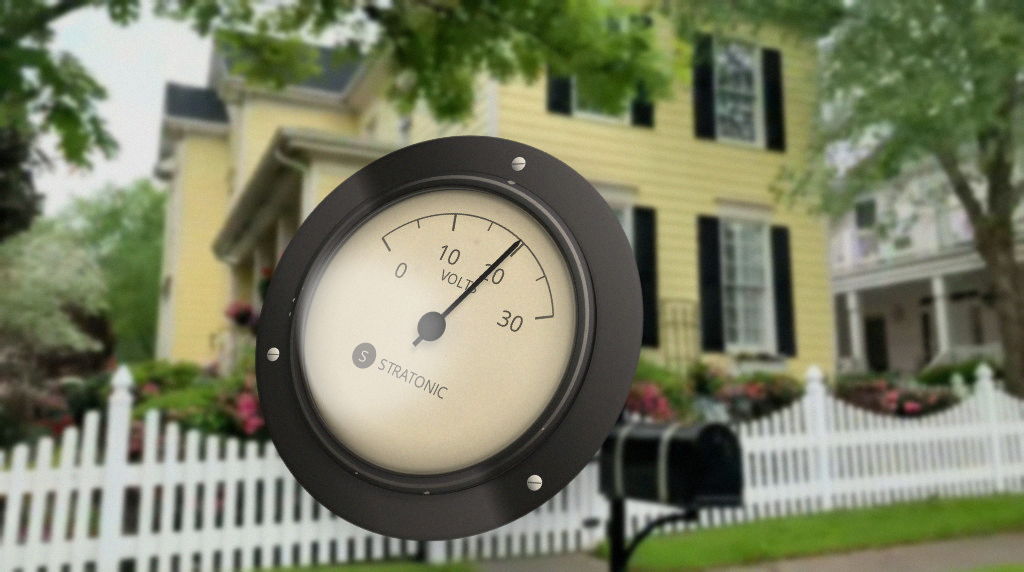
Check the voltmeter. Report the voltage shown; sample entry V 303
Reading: V 20
